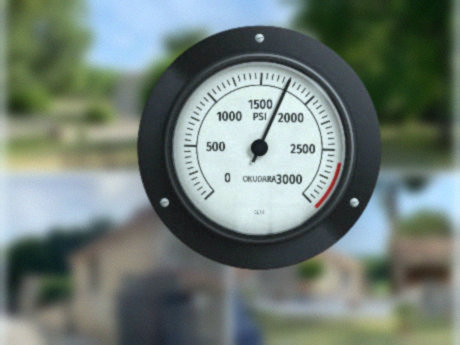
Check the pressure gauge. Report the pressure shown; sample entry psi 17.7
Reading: psi 1750
